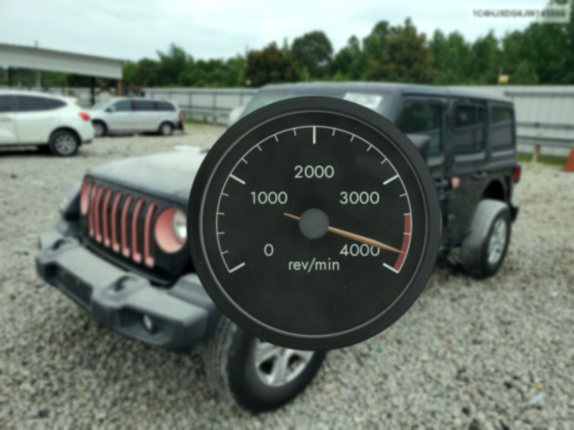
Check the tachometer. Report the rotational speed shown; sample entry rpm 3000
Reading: rpm 3800
